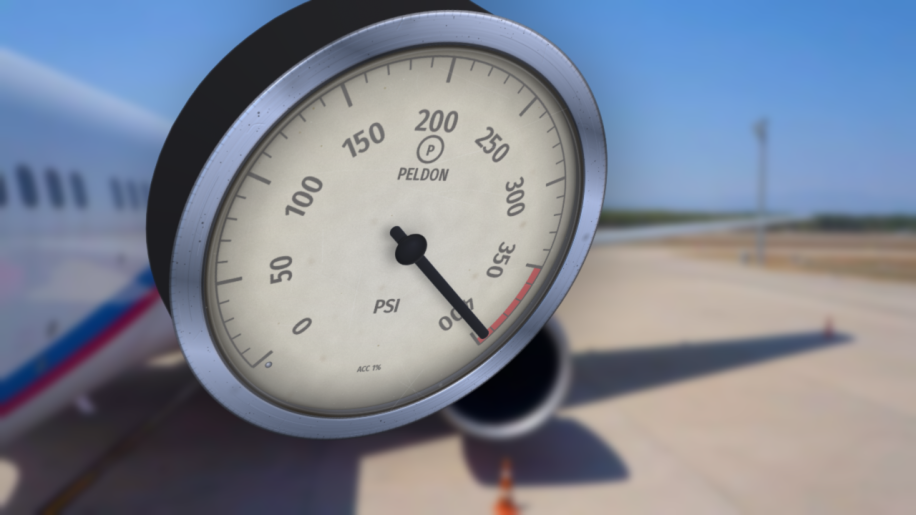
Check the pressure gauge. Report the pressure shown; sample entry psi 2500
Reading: psi 395
